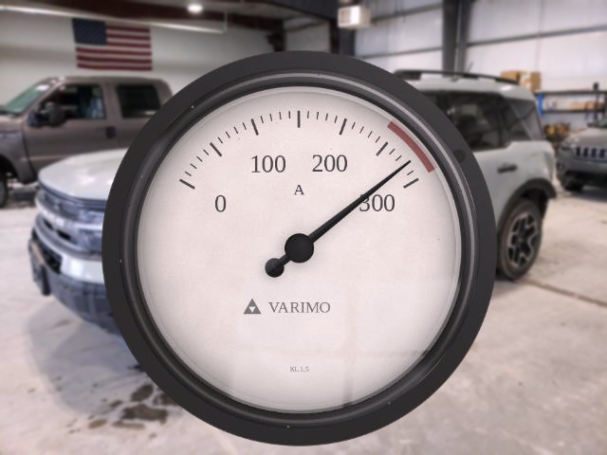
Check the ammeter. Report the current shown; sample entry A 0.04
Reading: A 280
